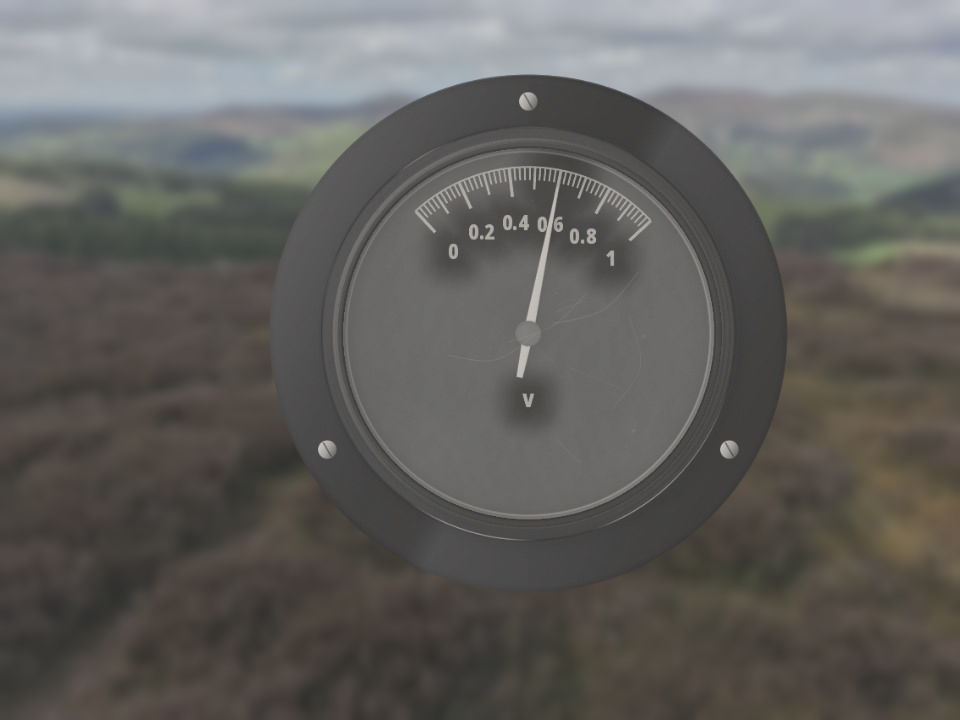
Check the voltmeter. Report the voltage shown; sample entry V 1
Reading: V 0.6
